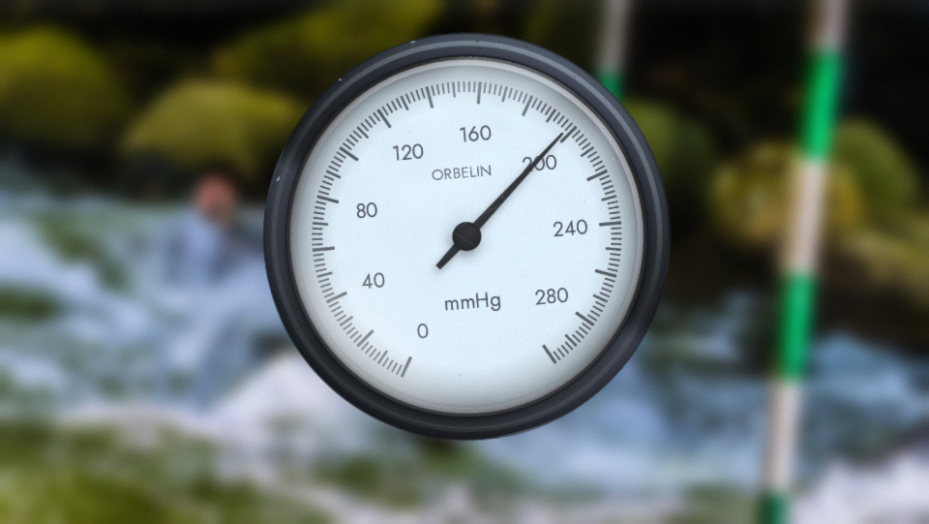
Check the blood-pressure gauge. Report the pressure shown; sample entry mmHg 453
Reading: mmHg 198
